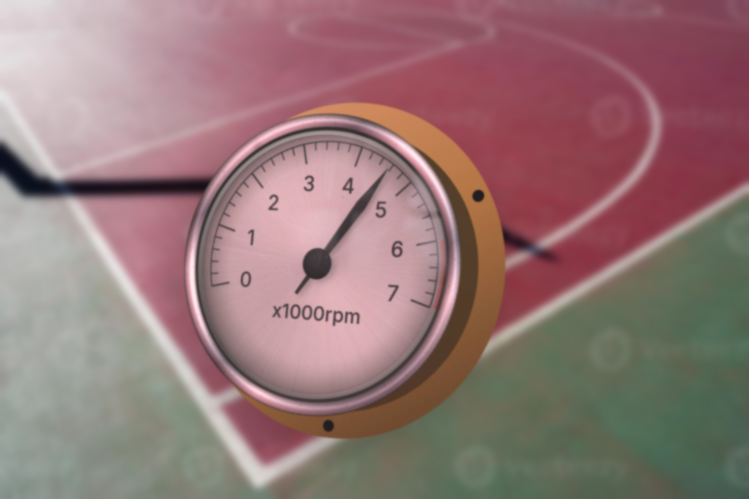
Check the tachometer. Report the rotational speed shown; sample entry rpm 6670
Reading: rpm 4600
